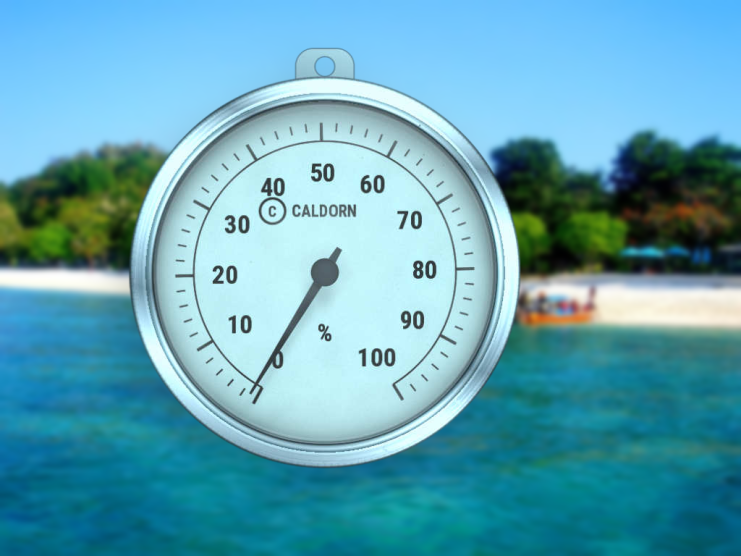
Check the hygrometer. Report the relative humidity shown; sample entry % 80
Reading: % 1
